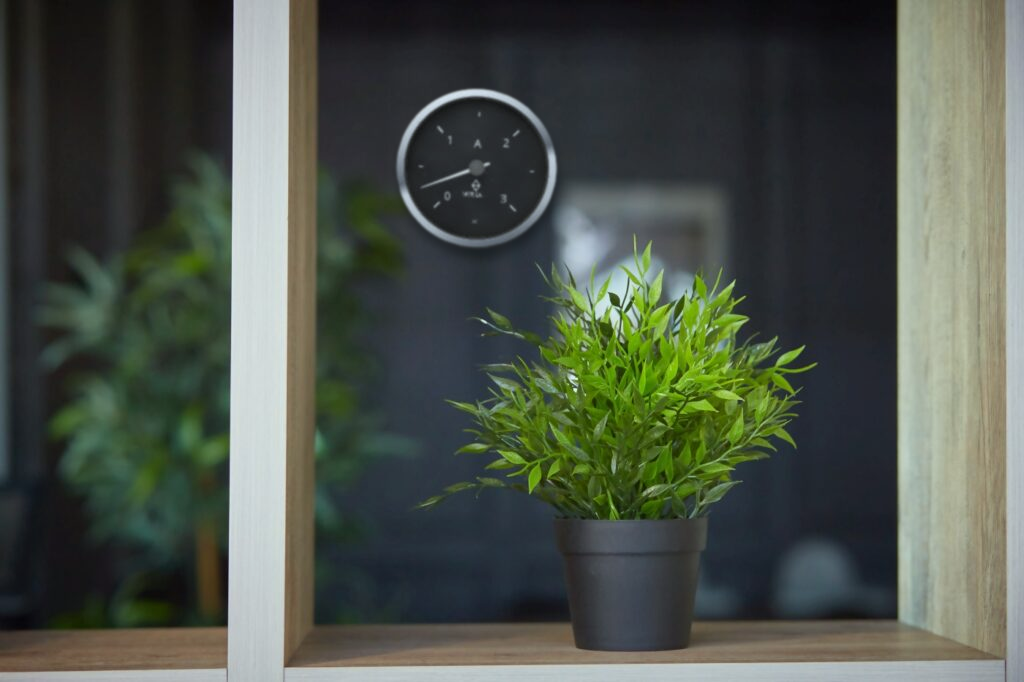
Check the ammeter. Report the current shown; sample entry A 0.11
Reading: A 0.25
